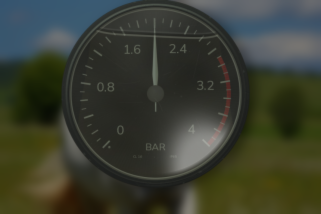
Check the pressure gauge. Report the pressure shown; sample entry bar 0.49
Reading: bar 2
